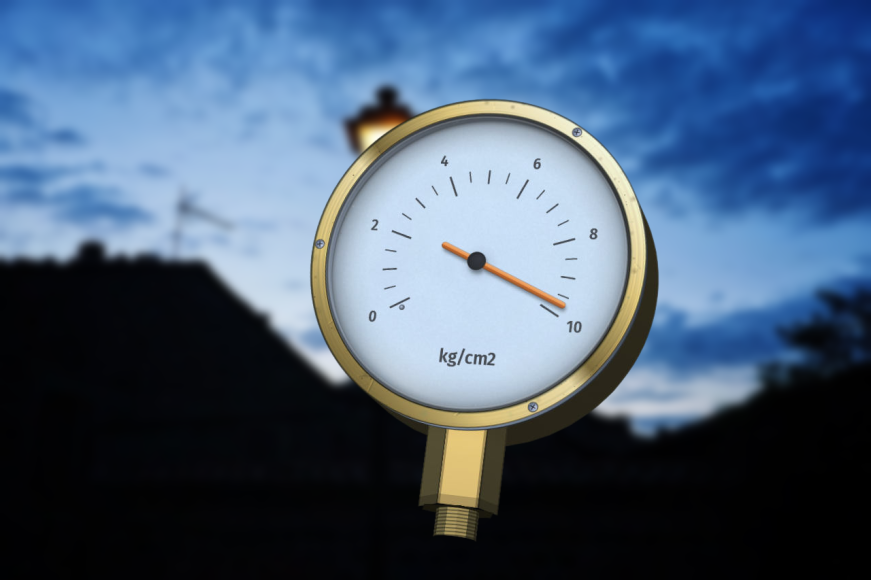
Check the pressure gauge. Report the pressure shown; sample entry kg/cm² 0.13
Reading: kg/cm² 9.75
